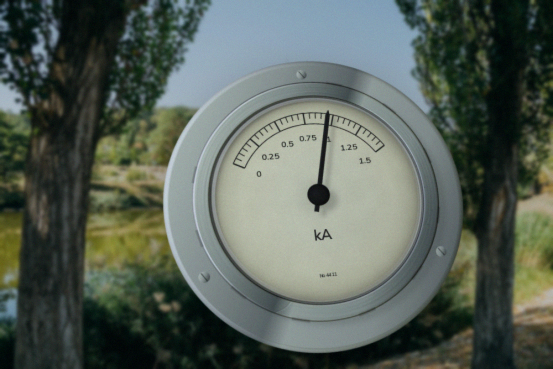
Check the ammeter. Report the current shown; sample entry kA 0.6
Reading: kA 0.95
